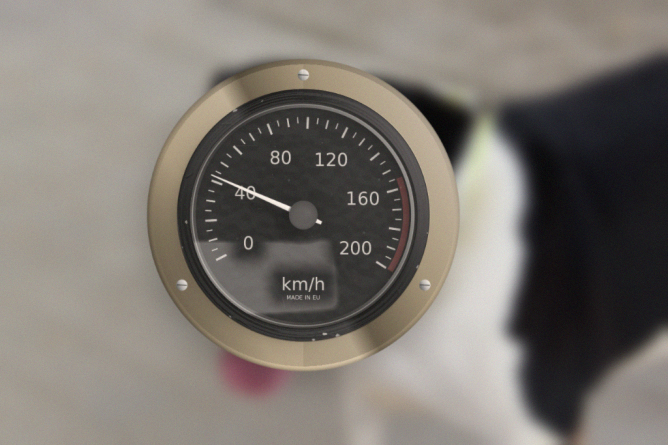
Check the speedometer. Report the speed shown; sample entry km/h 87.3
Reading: km/h 42.5
